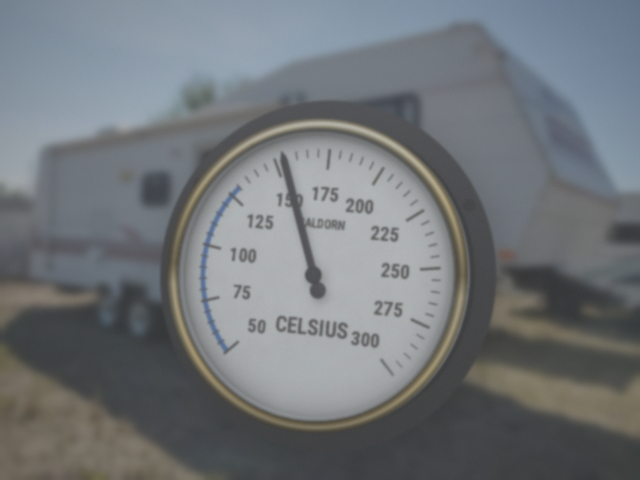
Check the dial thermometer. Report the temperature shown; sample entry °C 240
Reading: °C 155
